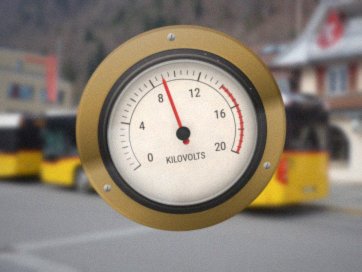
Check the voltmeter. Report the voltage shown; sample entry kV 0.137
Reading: kV 9
